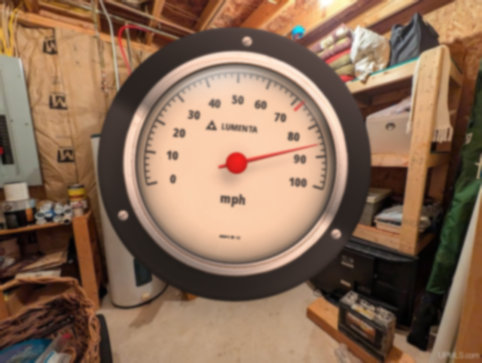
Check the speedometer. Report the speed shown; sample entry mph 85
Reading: mph 86
